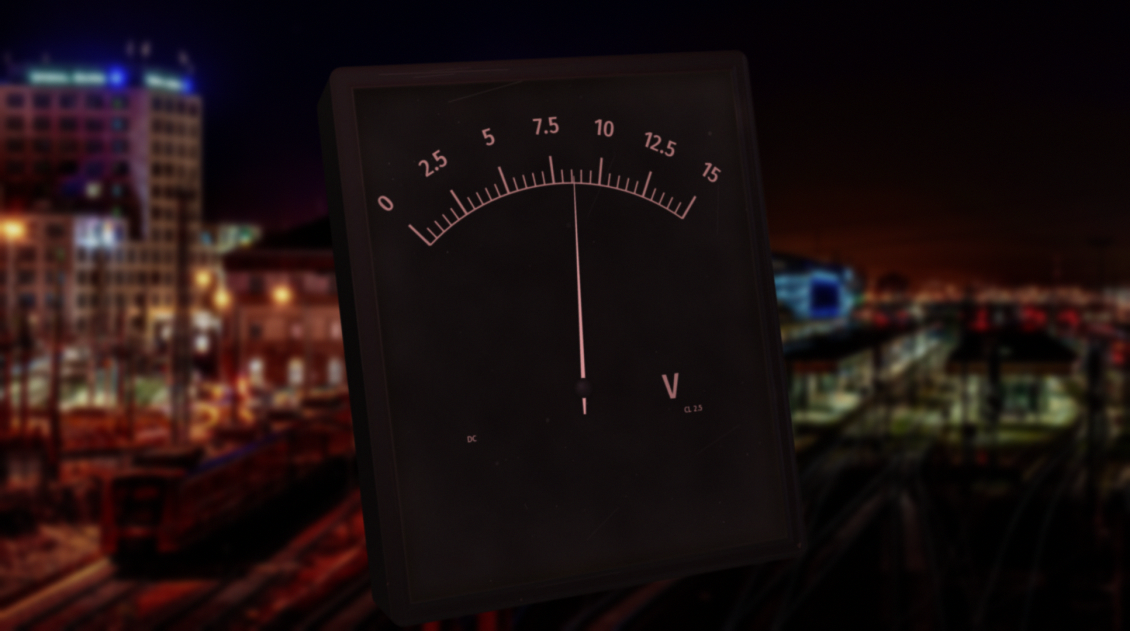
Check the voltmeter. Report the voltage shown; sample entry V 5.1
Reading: V 8.5
